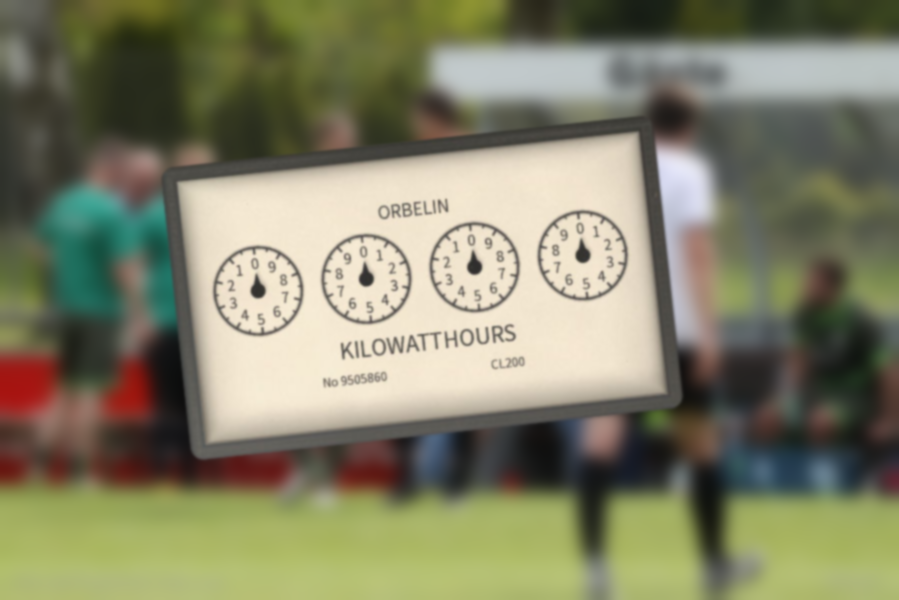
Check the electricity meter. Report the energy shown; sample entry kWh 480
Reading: kWh 0
